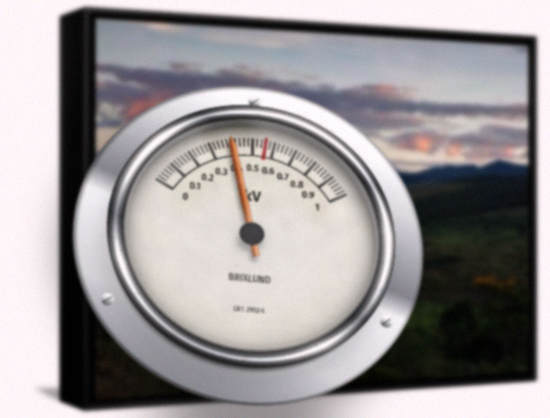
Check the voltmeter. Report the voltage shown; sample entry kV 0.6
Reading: kV 0.4
